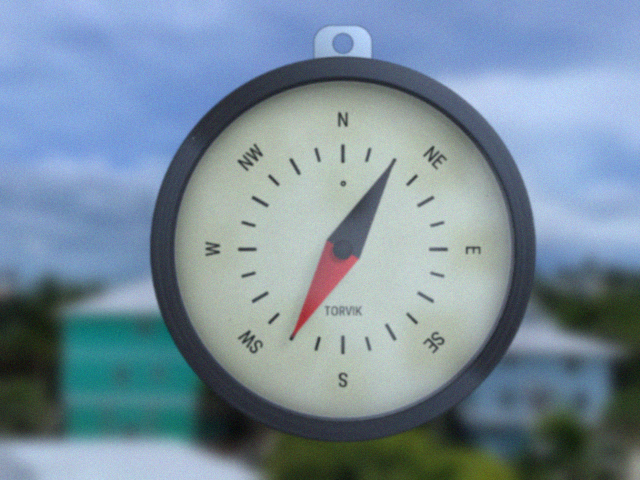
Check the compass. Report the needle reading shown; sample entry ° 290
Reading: ° 210
